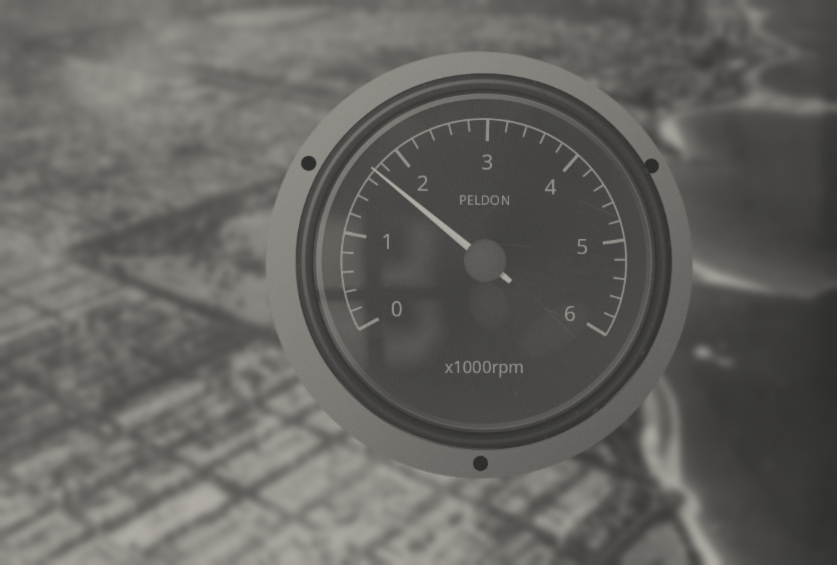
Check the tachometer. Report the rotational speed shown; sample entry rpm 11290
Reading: rpm 1700
